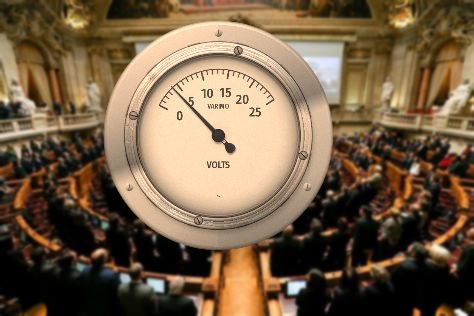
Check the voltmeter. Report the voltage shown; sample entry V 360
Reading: V 4
